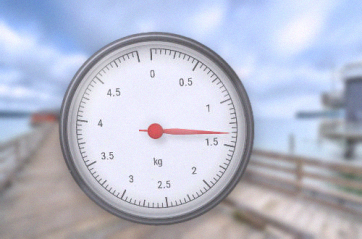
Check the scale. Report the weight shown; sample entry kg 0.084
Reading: kg 1.35
